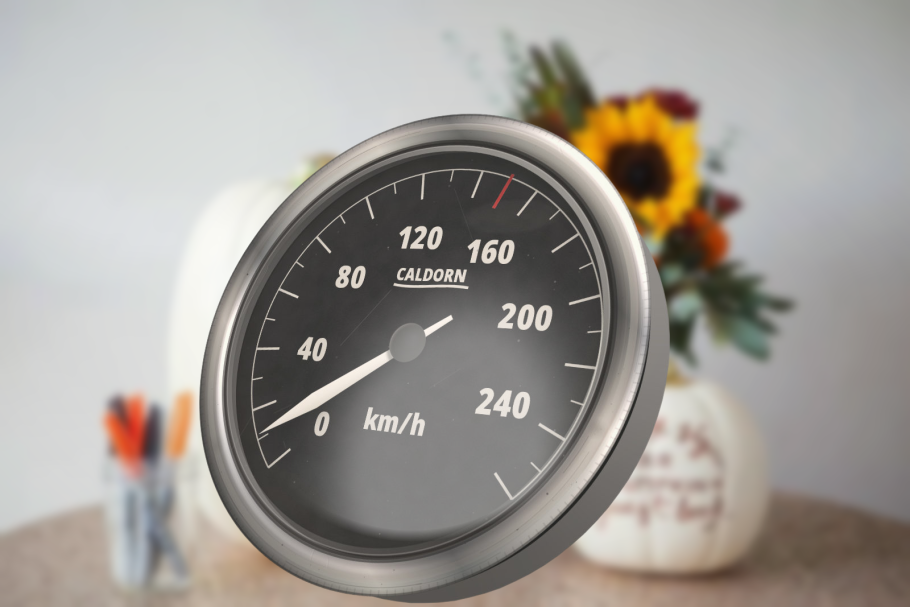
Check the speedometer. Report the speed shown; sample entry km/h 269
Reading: km/h 10
